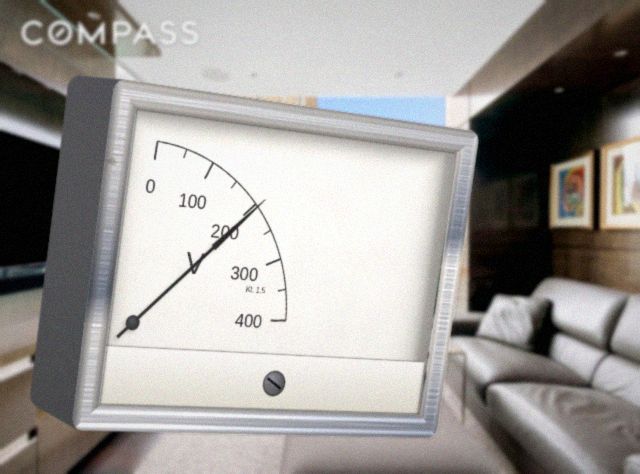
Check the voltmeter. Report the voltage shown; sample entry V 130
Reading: V 200
